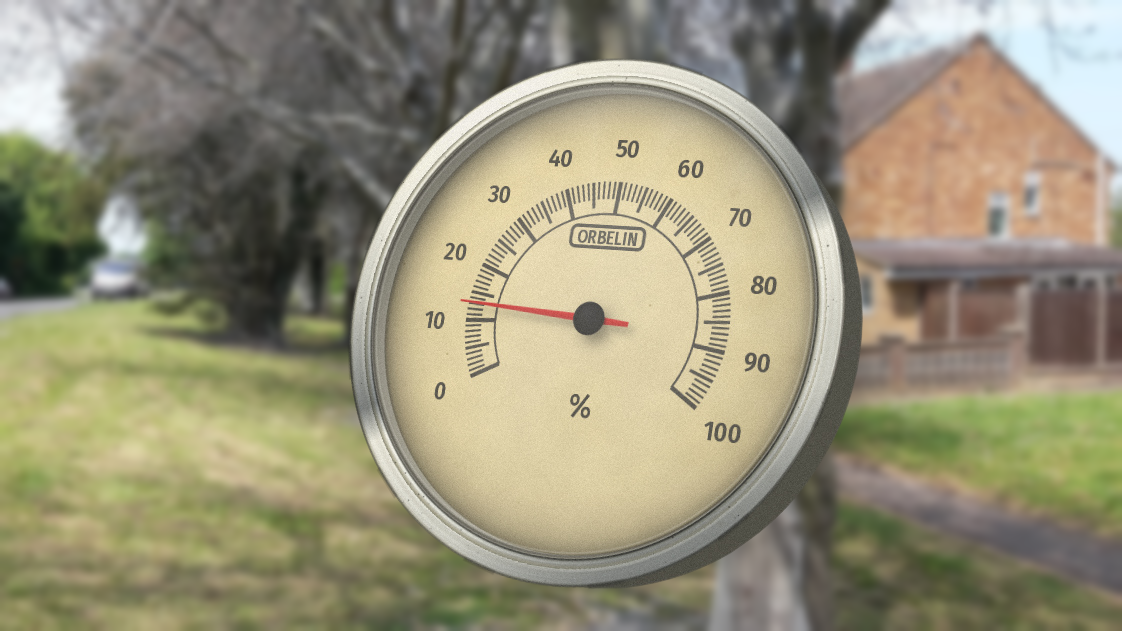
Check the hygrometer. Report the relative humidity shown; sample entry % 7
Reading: % 13
